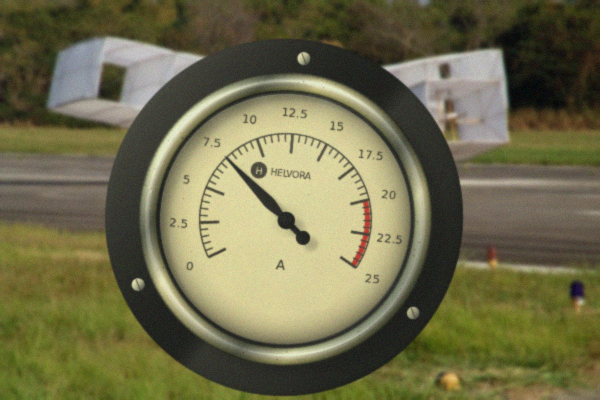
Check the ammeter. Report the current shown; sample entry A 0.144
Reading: A 7.5
